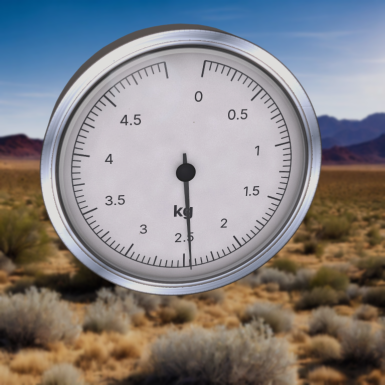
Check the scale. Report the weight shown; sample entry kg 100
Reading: kg 2.45
